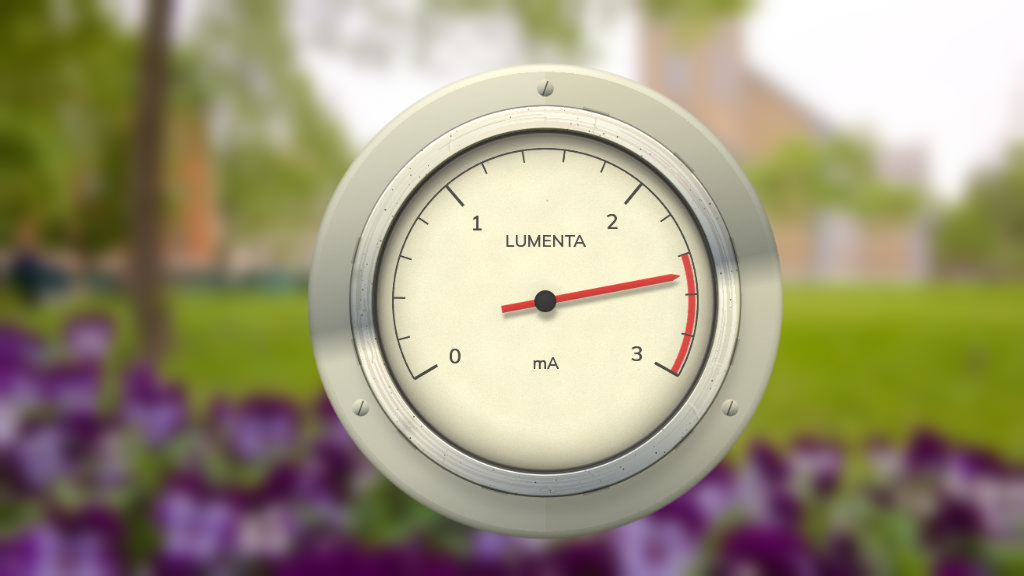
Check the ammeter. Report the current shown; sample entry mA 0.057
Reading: mA 2.5
